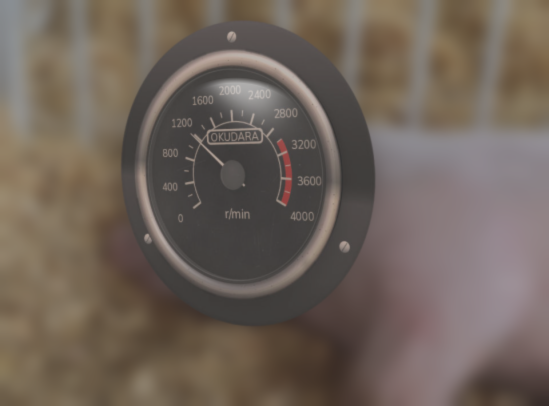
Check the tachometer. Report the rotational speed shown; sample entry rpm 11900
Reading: rpm 1200
